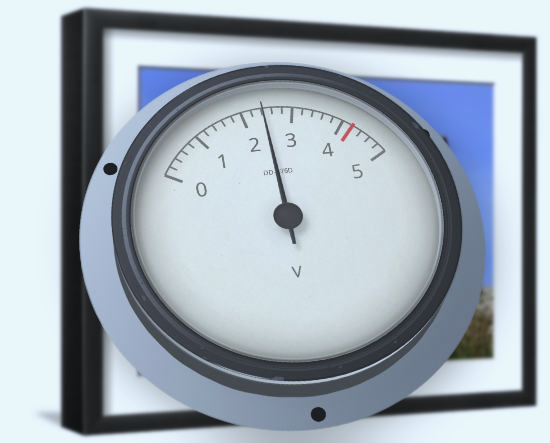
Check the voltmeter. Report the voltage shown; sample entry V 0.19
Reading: V 2.4
